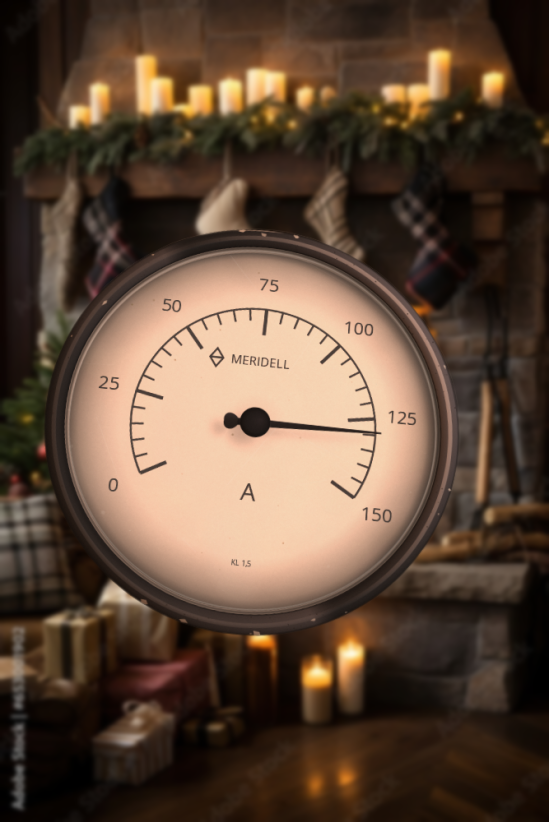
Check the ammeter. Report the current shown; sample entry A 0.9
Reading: A 130
